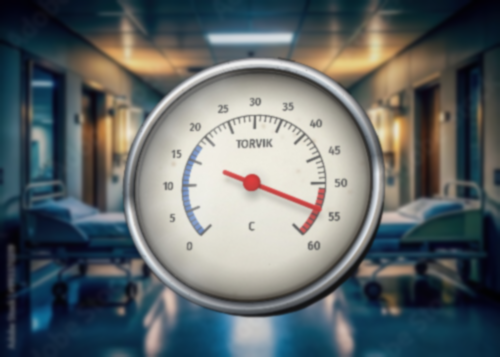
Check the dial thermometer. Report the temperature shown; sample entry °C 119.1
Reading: °C 55
